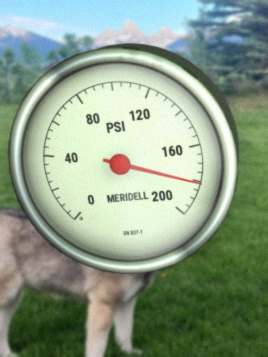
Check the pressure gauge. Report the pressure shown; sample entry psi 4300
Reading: psi 180
